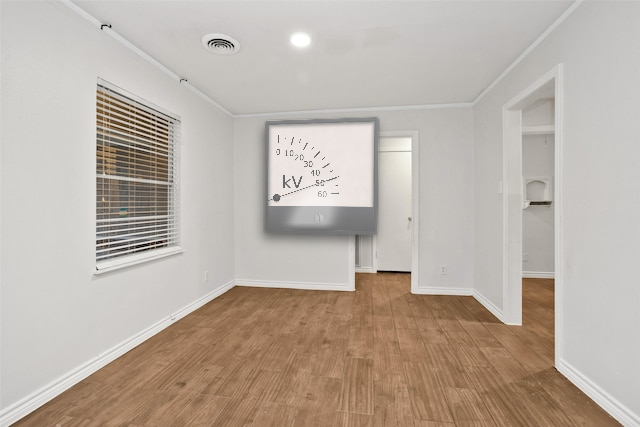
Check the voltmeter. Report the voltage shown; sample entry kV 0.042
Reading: kV 50
